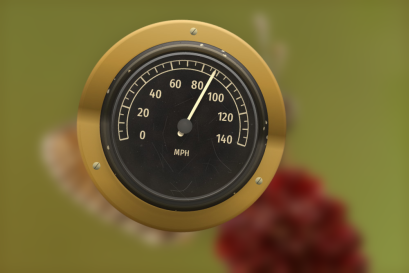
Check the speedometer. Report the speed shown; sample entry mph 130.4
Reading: mph 87.5
